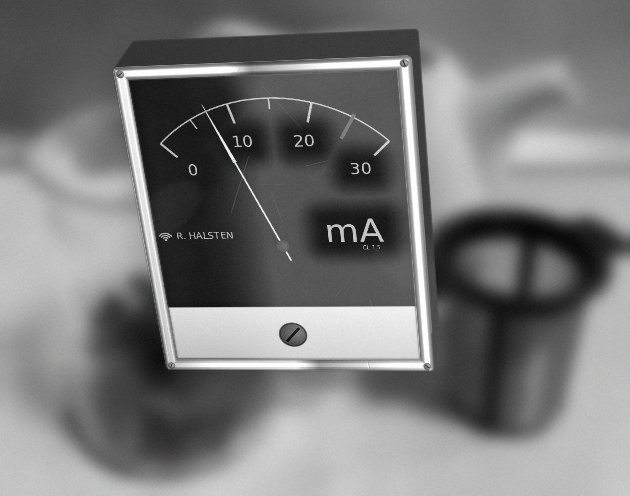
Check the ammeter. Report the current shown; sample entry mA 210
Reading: mA 7.5
